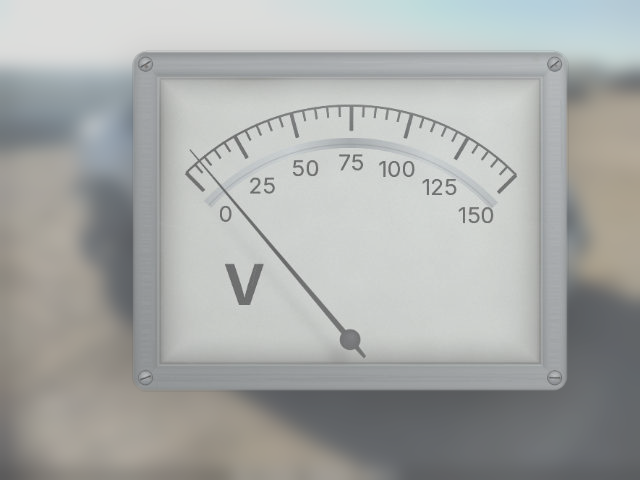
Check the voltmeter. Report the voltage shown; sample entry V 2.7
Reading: V 7.5
